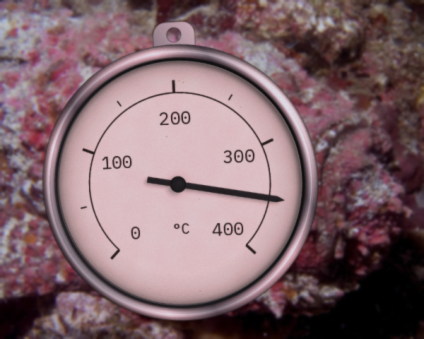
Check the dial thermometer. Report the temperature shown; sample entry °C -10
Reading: °C 350
